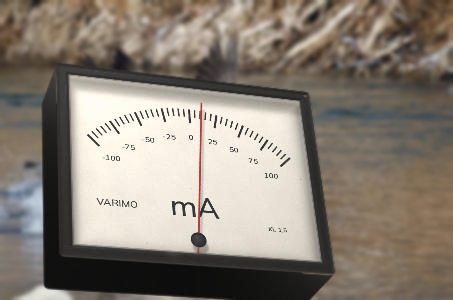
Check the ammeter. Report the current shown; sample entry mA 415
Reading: mA 10
